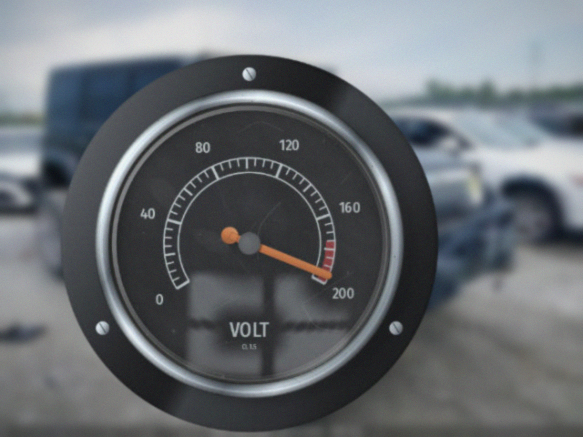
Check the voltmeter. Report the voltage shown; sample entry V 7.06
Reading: V 195
